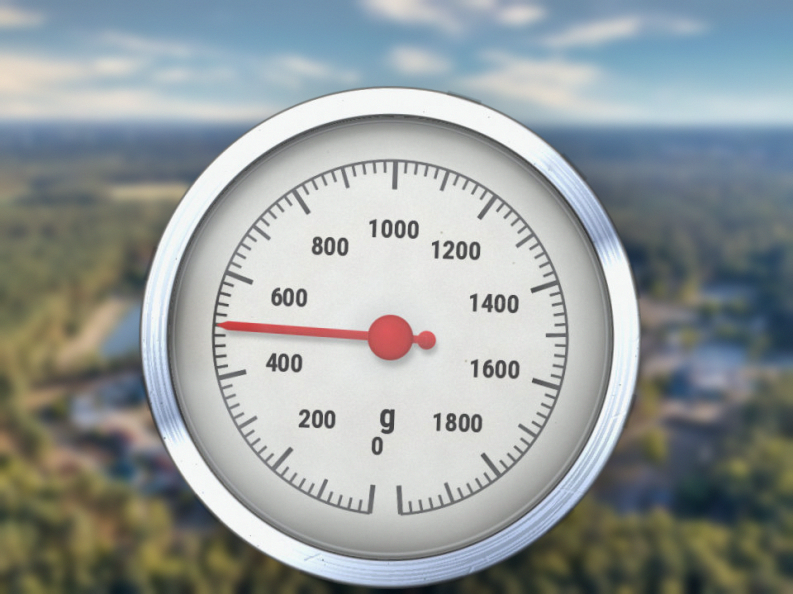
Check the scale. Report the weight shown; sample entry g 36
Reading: g 500
